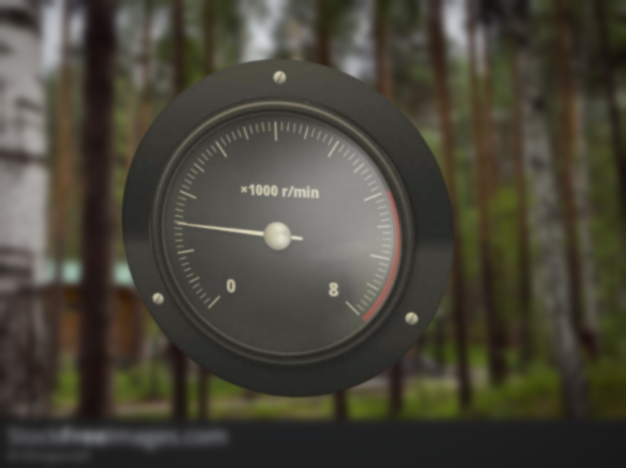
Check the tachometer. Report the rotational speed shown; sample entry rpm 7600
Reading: rpm 1500
